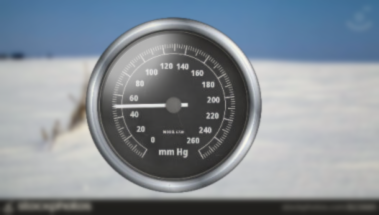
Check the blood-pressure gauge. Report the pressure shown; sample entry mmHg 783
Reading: mmHg 50
